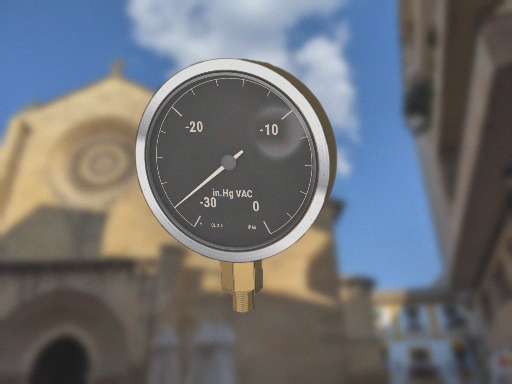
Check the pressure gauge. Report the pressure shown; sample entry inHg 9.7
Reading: inHg -28
